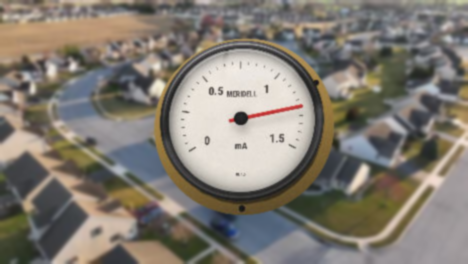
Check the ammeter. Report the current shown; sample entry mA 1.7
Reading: mA 1.25
